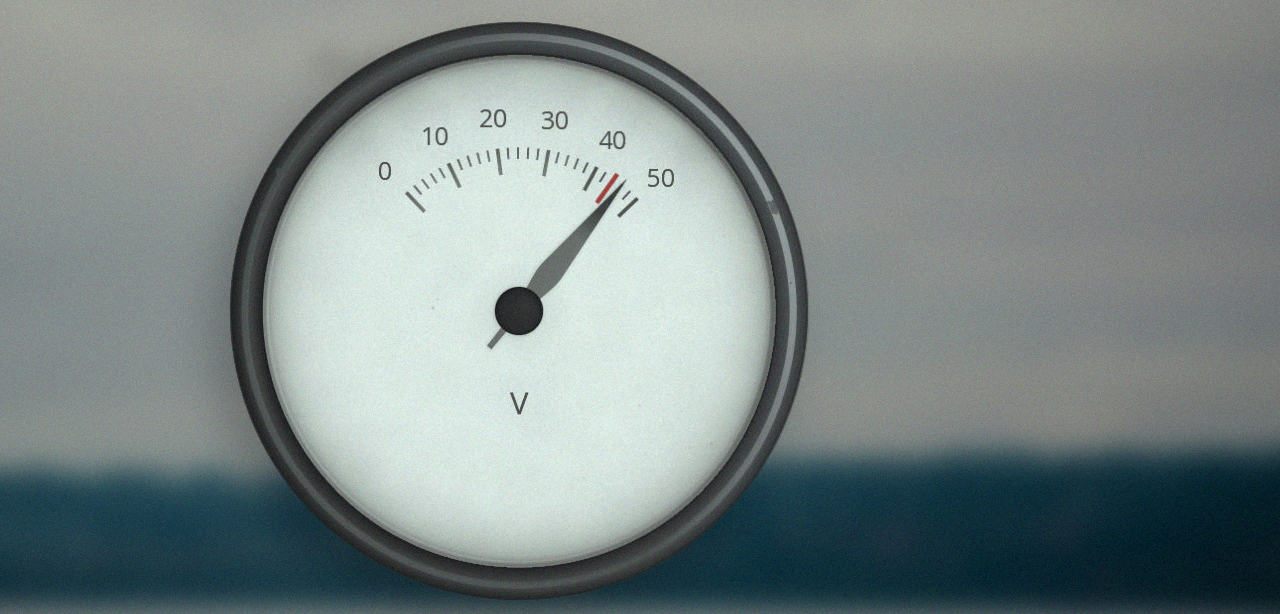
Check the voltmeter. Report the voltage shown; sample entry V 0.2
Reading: V 46
